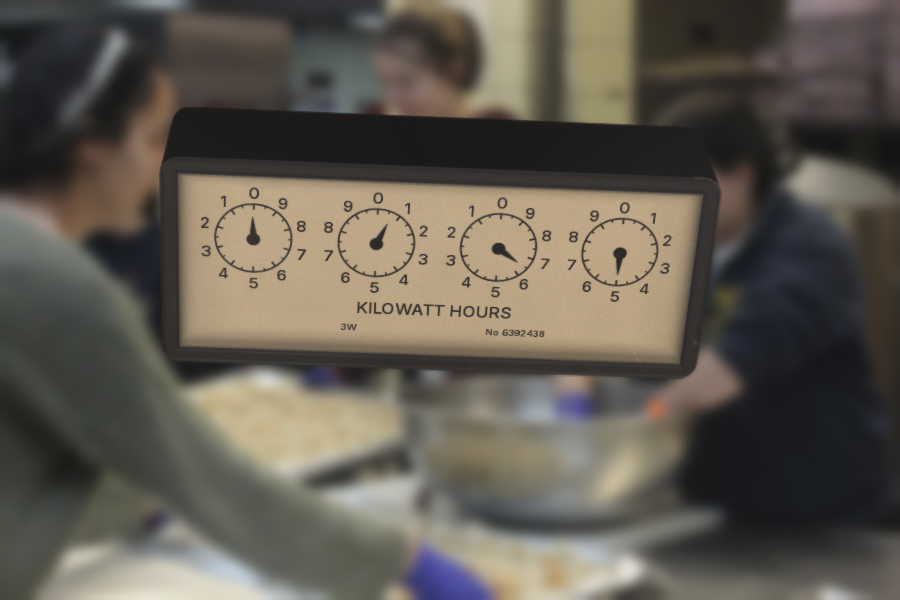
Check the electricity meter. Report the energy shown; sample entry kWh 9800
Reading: kWh 65
